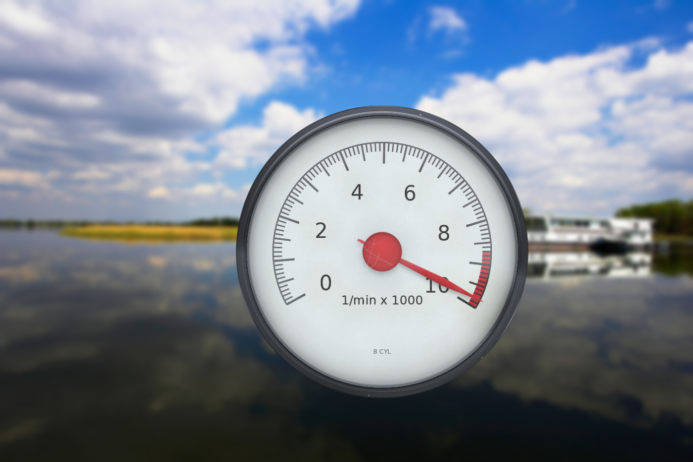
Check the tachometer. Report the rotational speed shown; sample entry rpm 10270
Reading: rpm 9800
